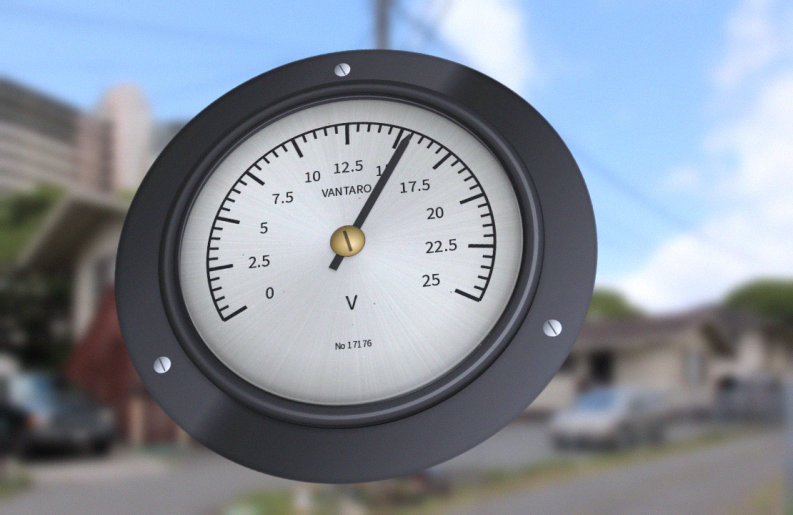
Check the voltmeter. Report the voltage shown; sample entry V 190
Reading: V 15.5
